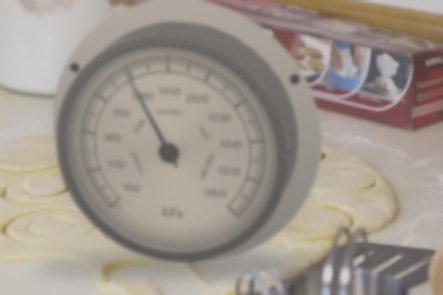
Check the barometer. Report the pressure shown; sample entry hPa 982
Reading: hPa 1000
